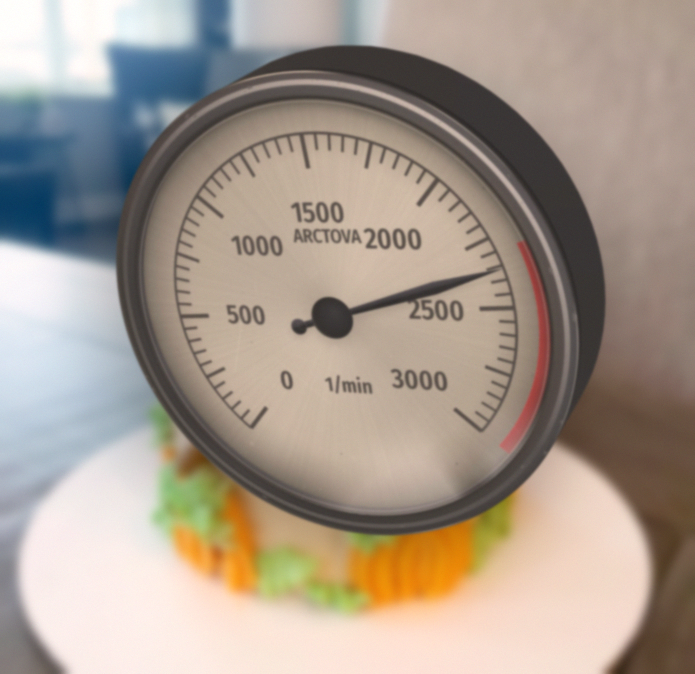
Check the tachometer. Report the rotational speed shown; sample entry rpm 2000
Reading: rpm 2350
